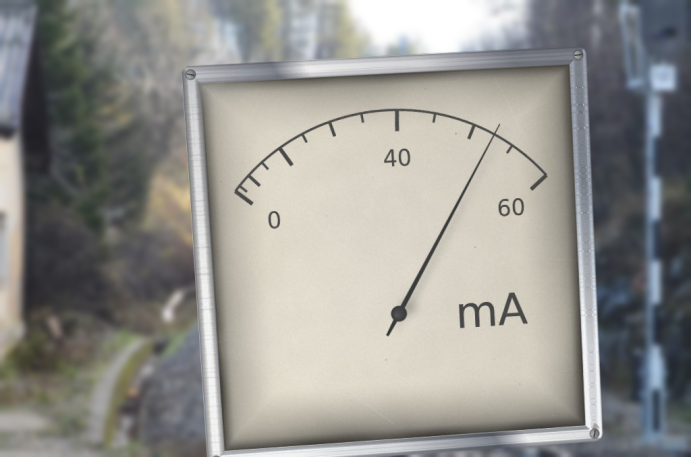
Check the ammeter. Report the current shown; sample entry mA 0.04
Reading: mA 52.5
